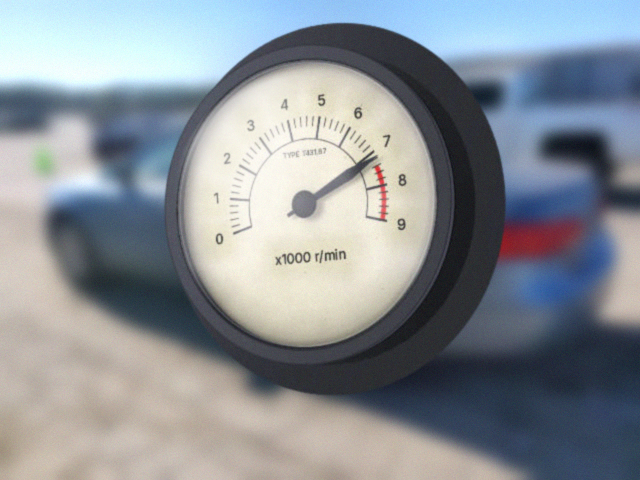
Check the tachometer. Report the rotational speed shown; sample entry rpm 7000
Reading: rpm 7200
